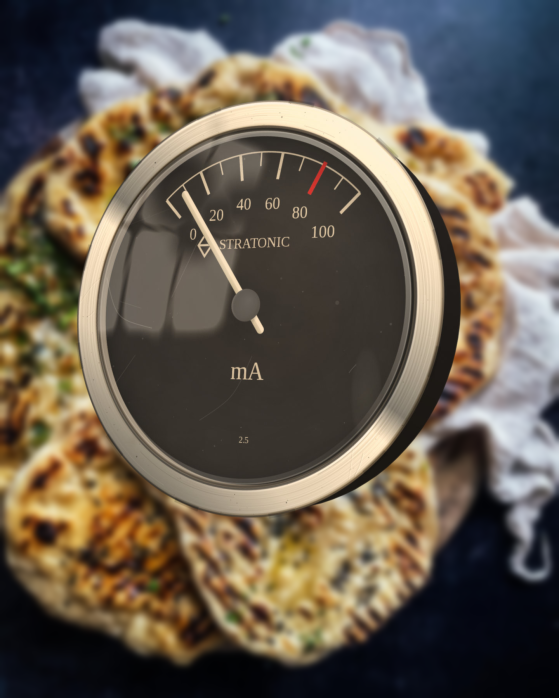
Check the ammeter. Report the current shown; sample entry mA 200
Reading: mA 10
